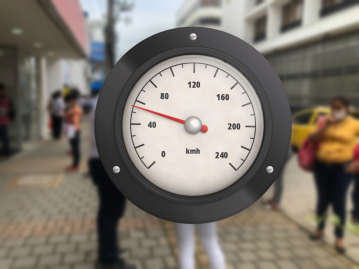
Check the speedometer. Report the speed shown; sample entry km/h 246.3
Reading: km/h 55
